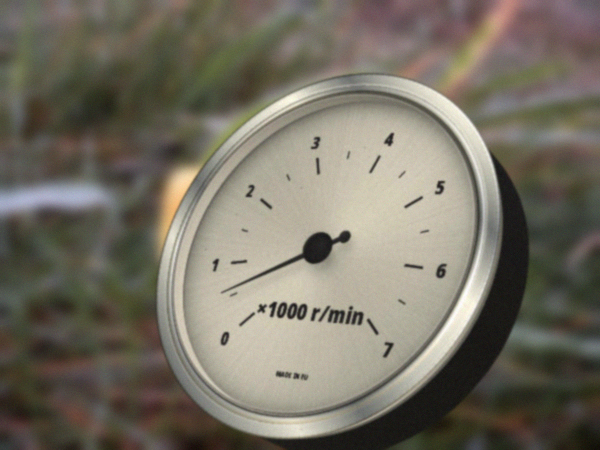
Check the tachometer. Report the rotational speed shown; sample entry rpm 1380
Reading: rpm 500
